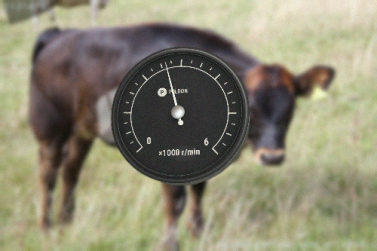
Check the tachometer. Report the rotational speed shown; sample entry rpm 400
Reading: rpm 2625
